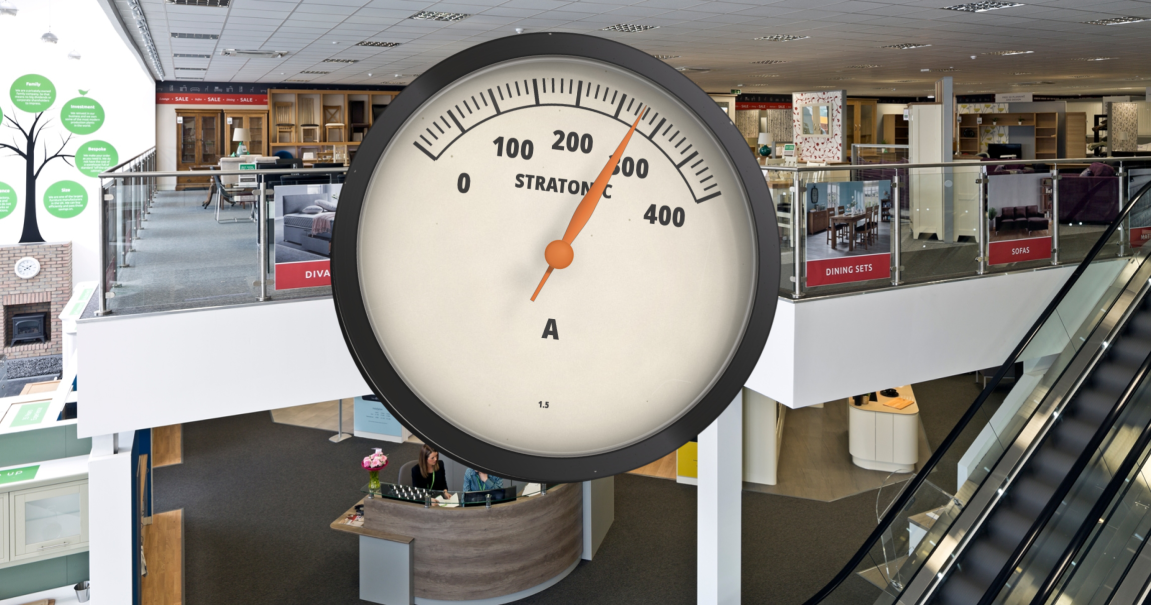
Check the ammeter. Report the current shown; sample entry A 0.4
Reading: A 275
